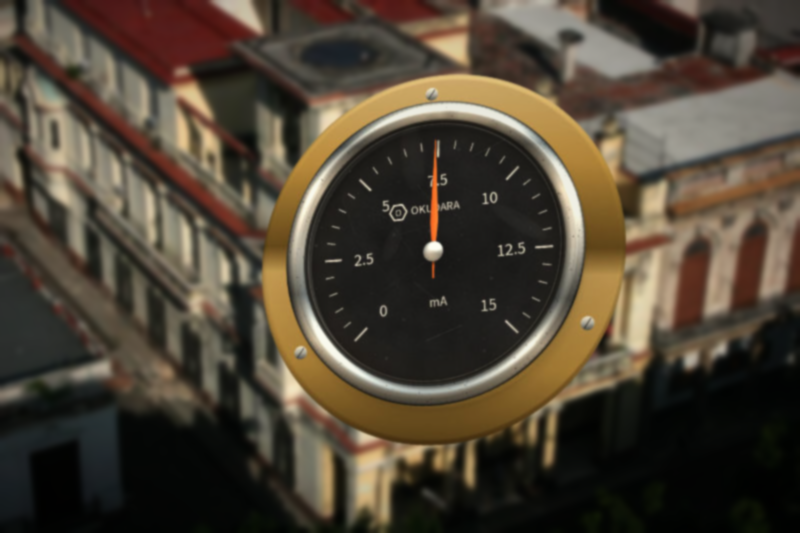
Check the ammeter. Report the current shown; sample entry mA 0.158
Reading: mA 7.5
